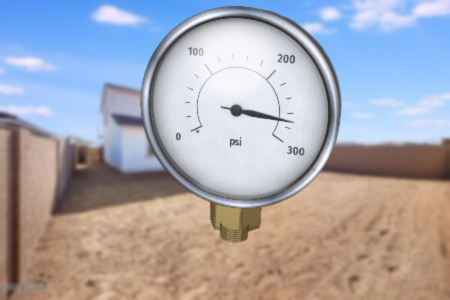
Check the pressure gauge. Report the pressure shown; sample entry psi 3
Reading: psi 270
